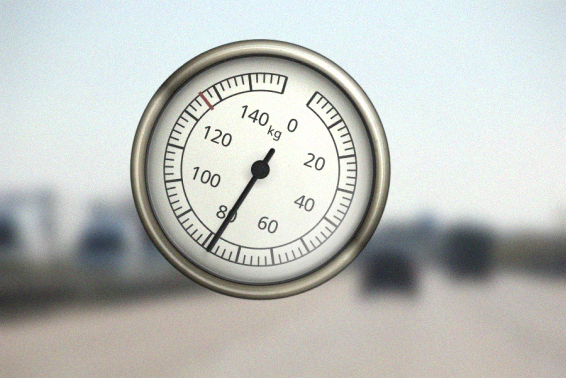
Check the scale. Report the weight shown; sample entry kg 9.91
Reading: kg 78
